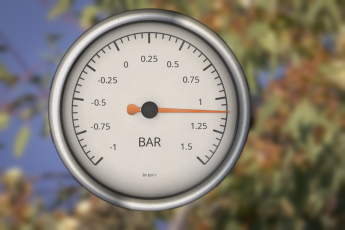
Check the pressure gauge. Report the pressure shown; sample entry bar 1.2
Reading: bar 1.1
